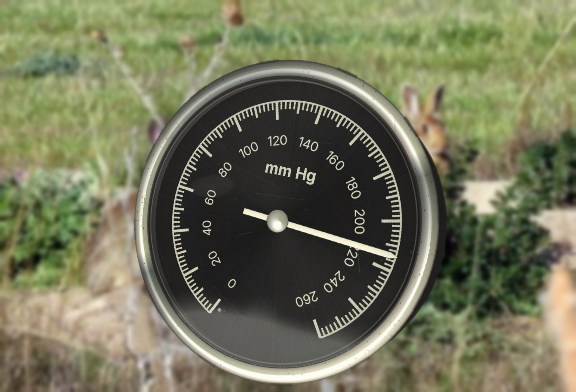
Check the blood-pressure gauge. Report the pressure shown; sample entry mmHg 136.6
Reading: mmHg 214
